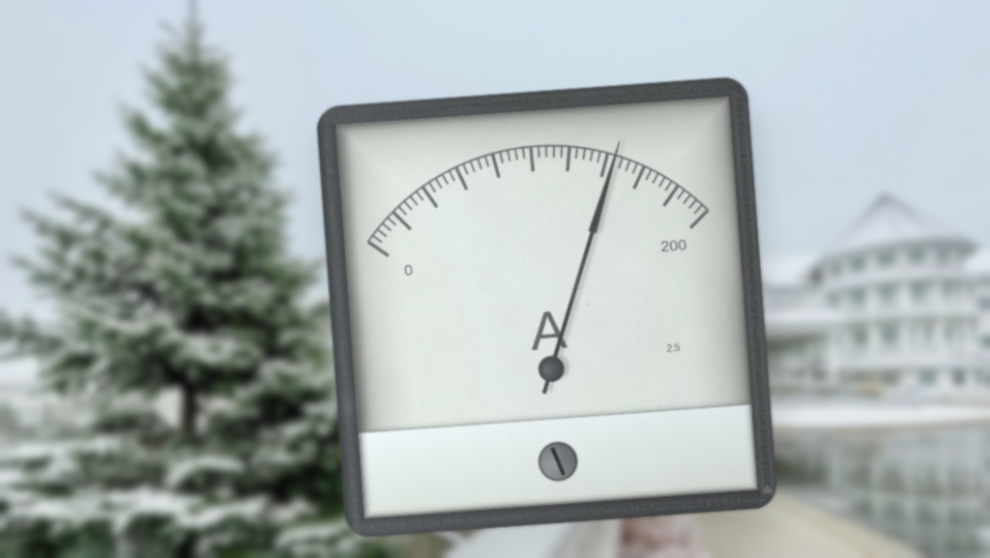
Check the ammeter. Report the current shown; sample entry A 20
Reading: A 144
